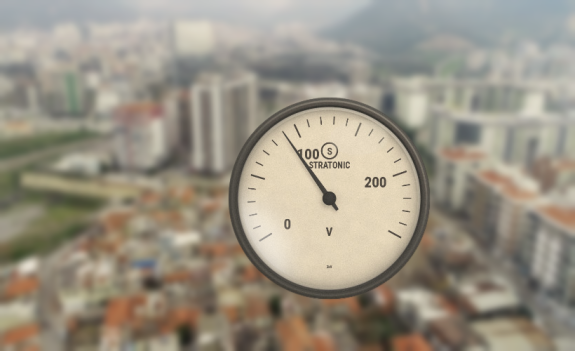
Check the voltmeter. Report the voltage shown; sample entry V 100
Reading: V 90
